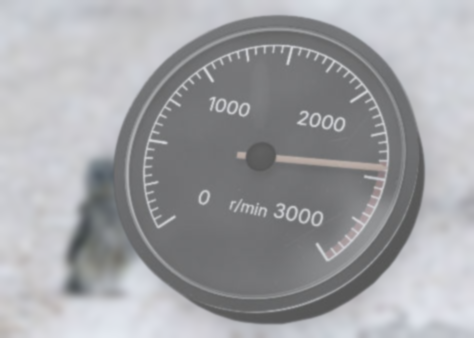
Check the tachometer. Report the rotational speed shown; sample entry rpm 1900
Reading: rpm 2450
